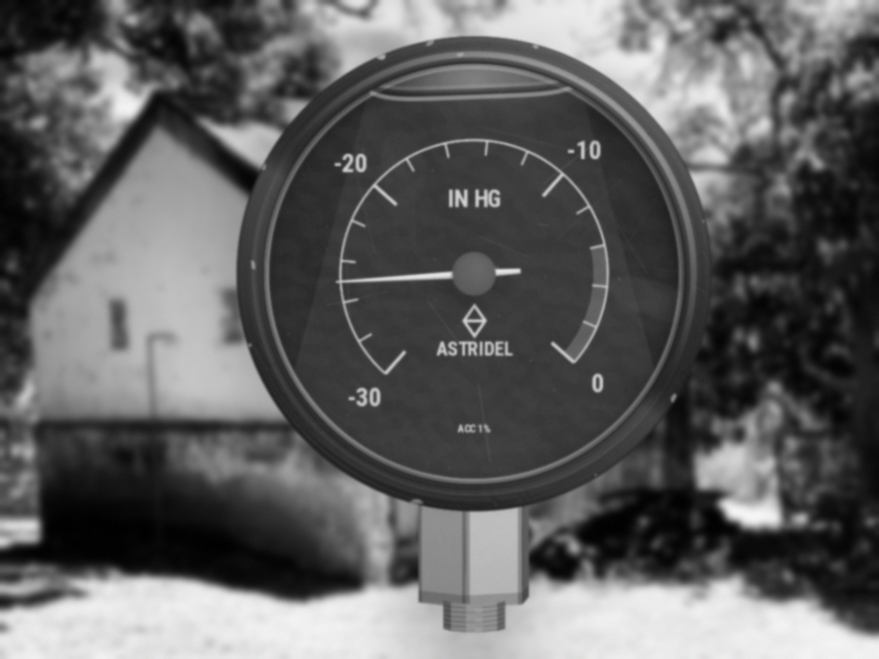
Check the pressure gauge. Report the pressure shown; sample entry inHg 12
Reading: inHg -25
